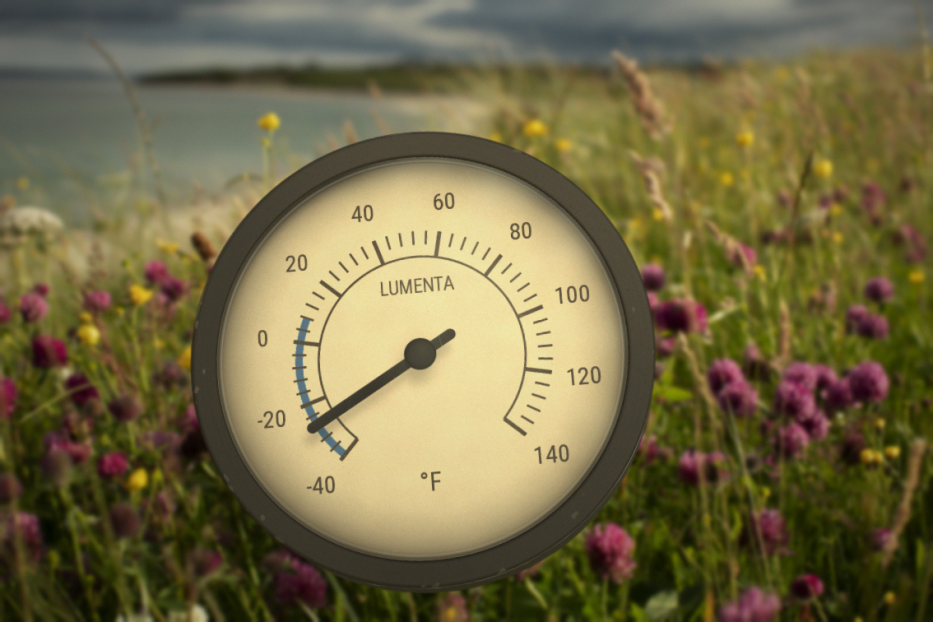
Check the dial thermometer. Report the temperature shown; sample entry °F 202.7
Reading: °F -28
